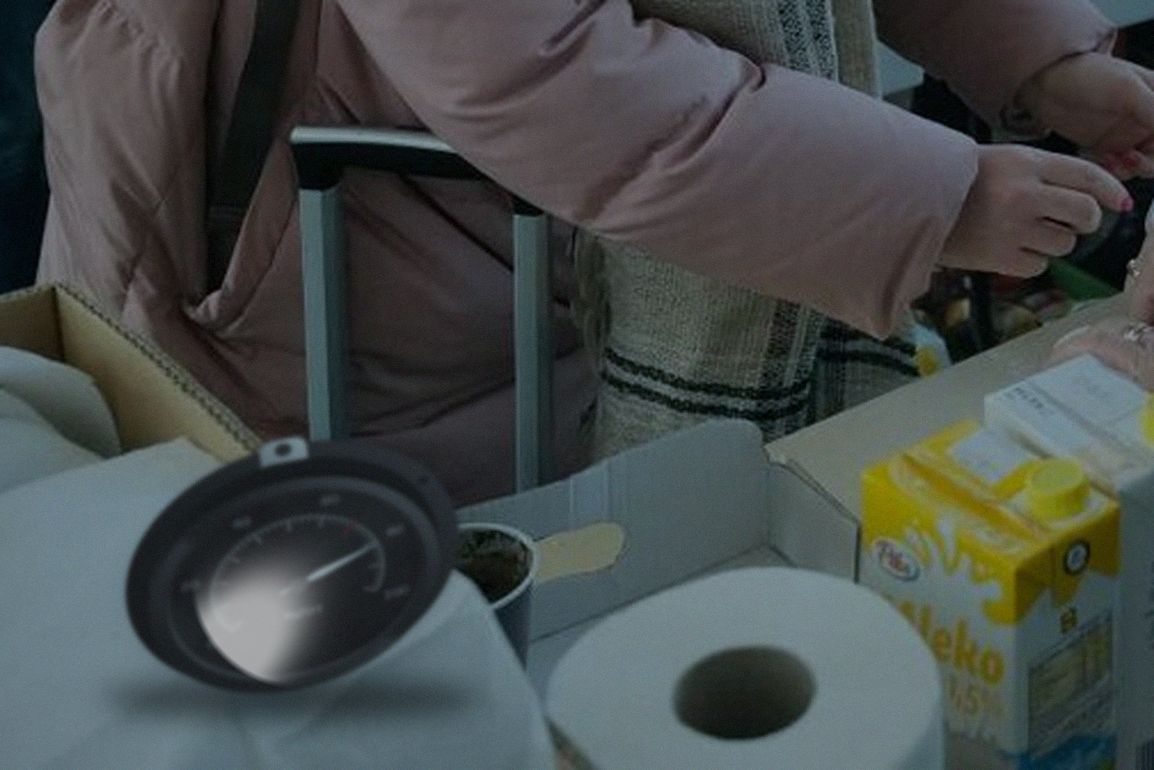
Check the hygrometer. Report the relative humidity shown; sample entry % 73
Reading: % 80
